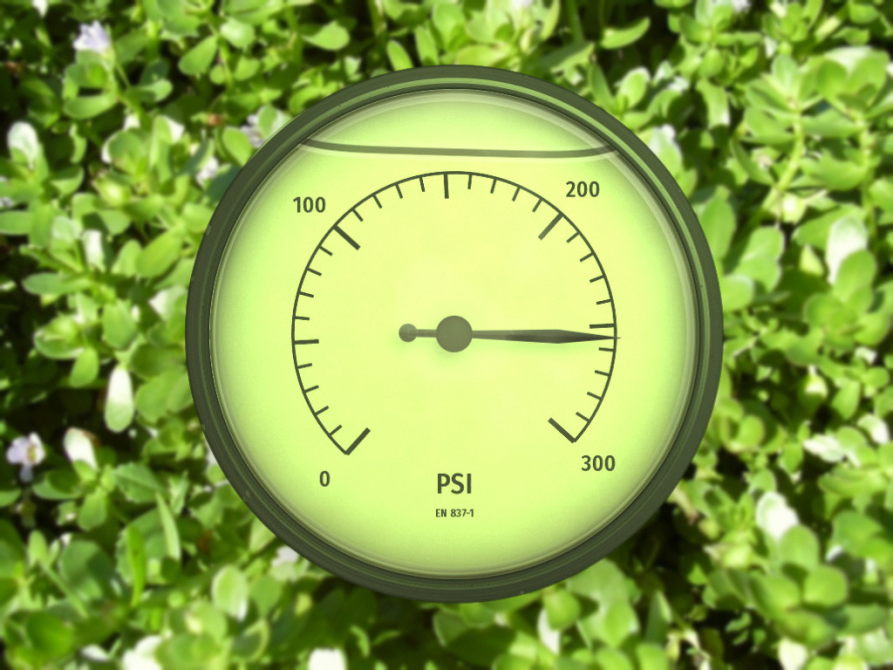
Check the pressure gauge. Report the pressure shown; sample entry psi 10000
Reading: psi 255
